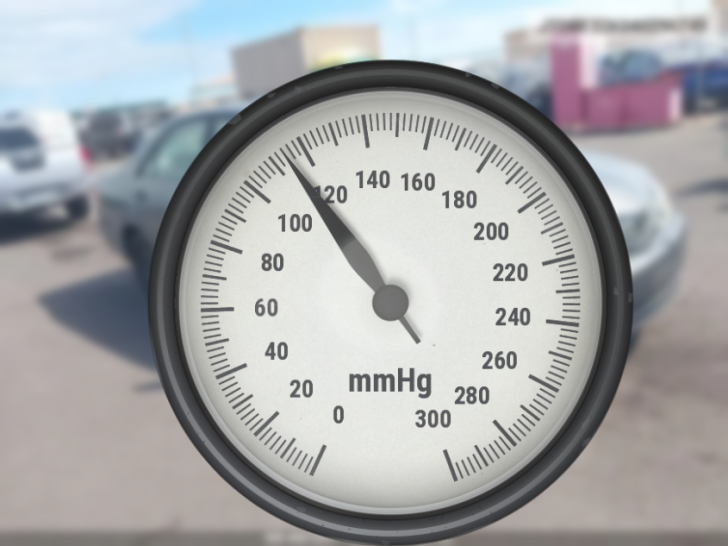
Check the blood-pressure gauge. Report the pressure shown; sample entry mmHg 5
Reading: mmHg 114
